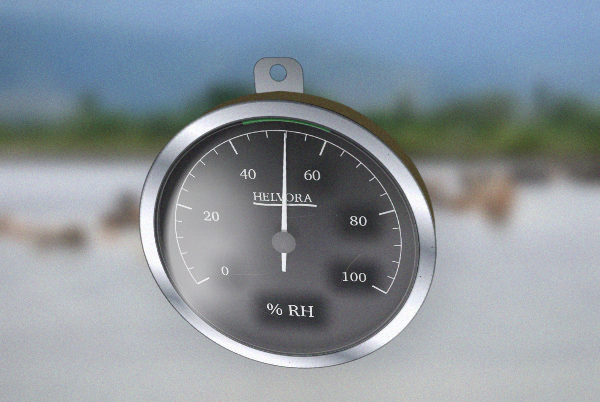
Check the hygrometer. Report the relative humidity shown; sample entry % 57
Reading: % 52
